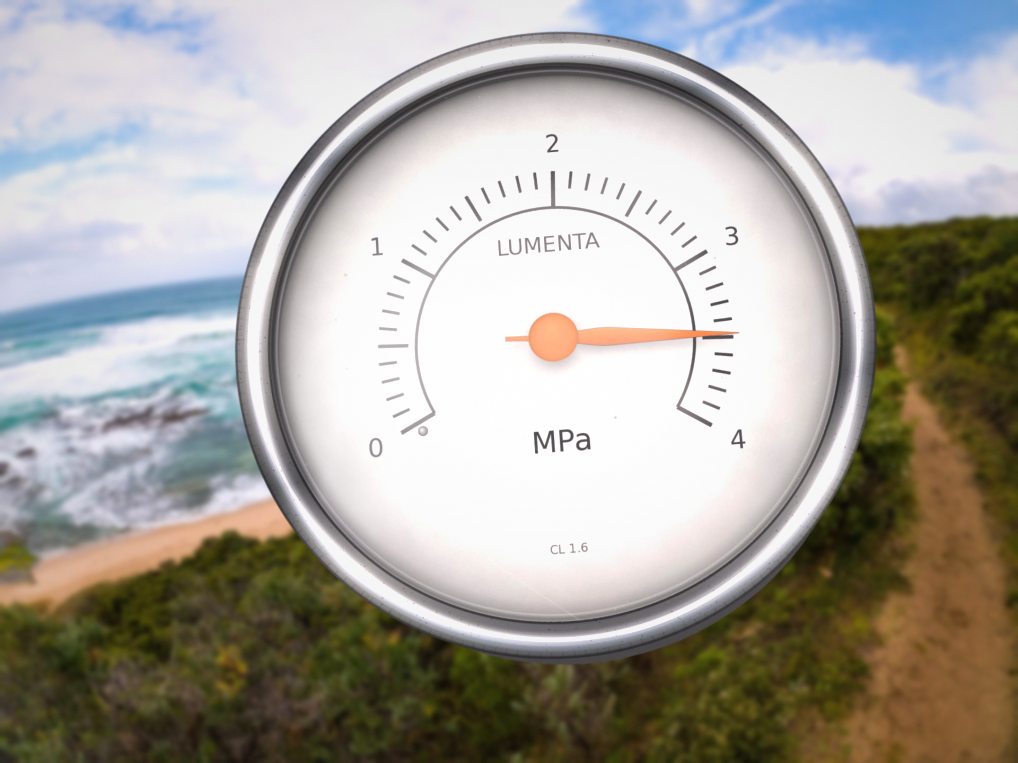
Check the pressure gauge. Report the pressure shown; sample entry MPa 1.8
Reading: MPa 3.5
